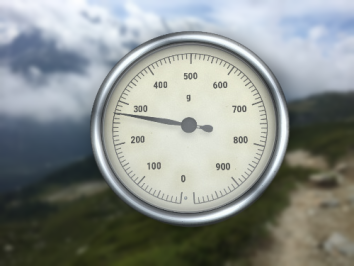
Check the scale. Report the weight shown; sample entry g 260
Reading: g 270
